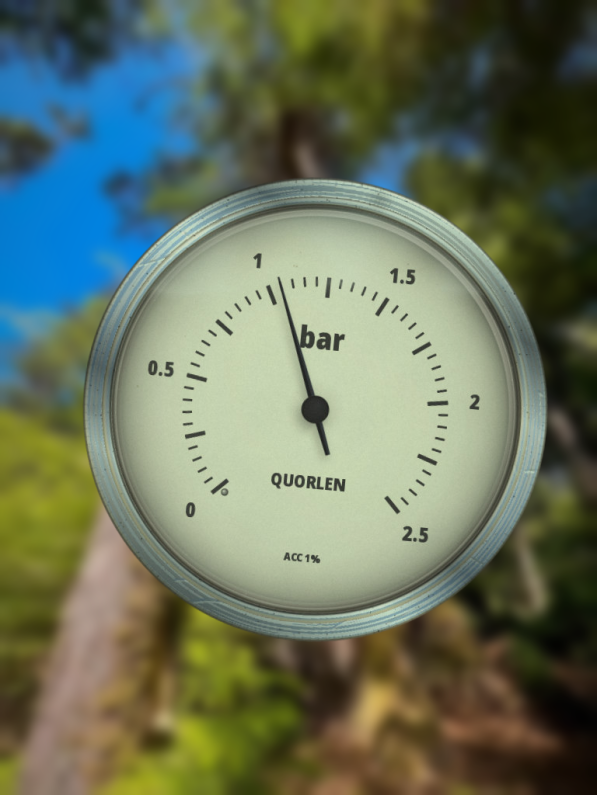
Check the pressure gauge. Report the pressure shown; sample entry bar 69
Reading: bar 1.05
